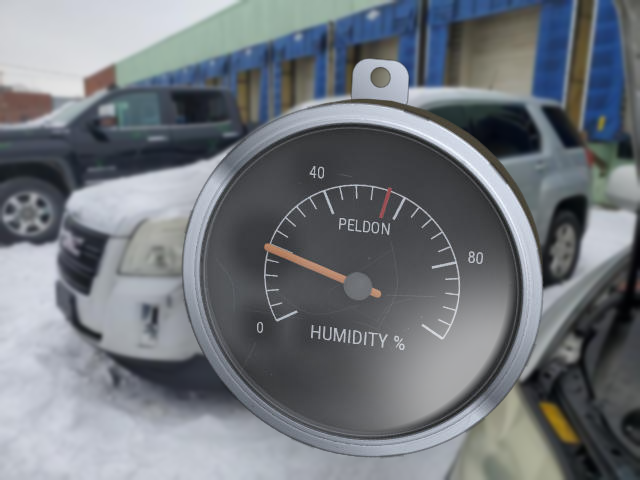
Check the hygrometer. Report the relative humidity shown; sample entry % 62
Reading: % 20
